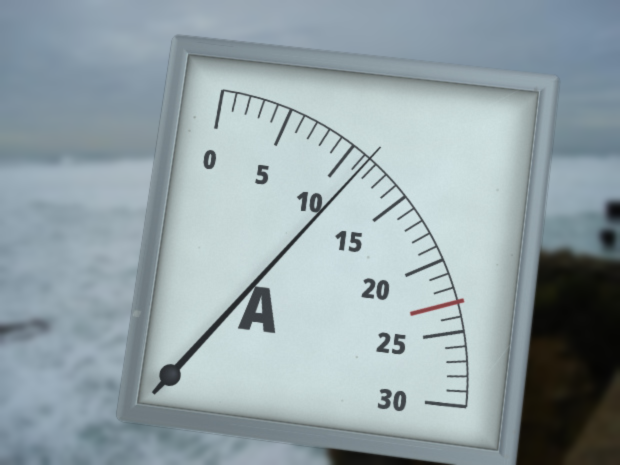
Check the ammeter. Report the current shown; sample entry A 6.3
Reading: A 11.5
